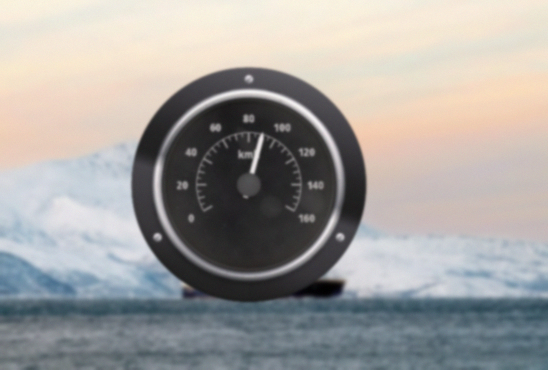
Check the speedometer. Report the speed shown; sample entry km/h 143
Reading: km/h 90
